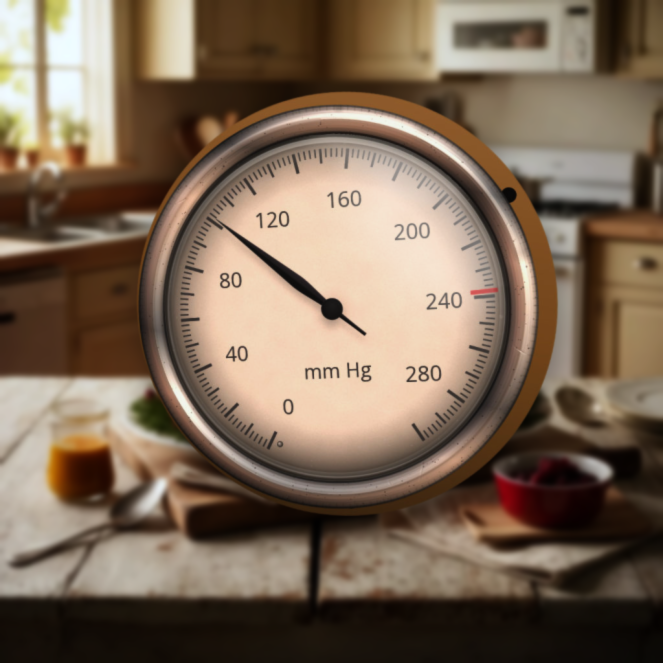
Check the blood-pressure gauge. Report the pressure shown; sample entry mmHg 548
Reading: mmHg 102
